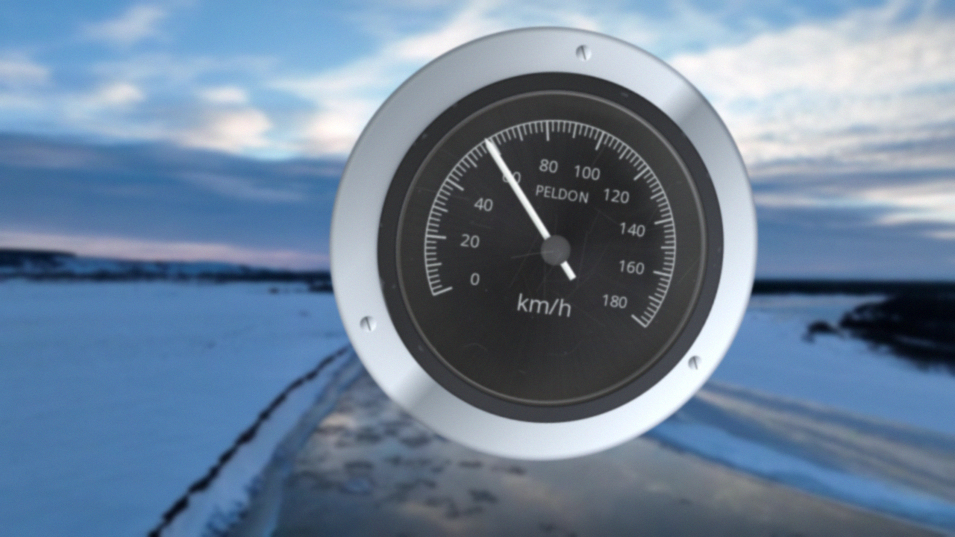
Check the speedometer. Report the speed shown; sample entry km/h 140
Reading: km/h 58
